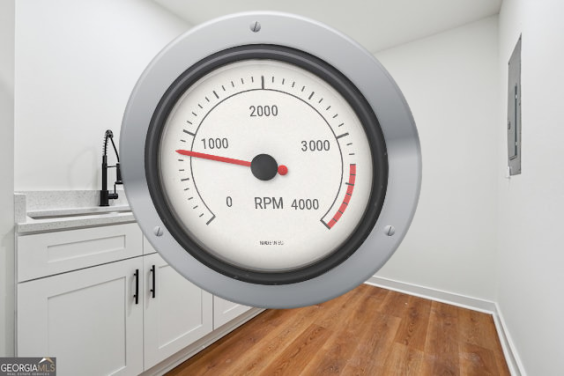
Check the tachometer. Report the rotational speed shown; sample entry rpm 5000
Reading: rpm 800
